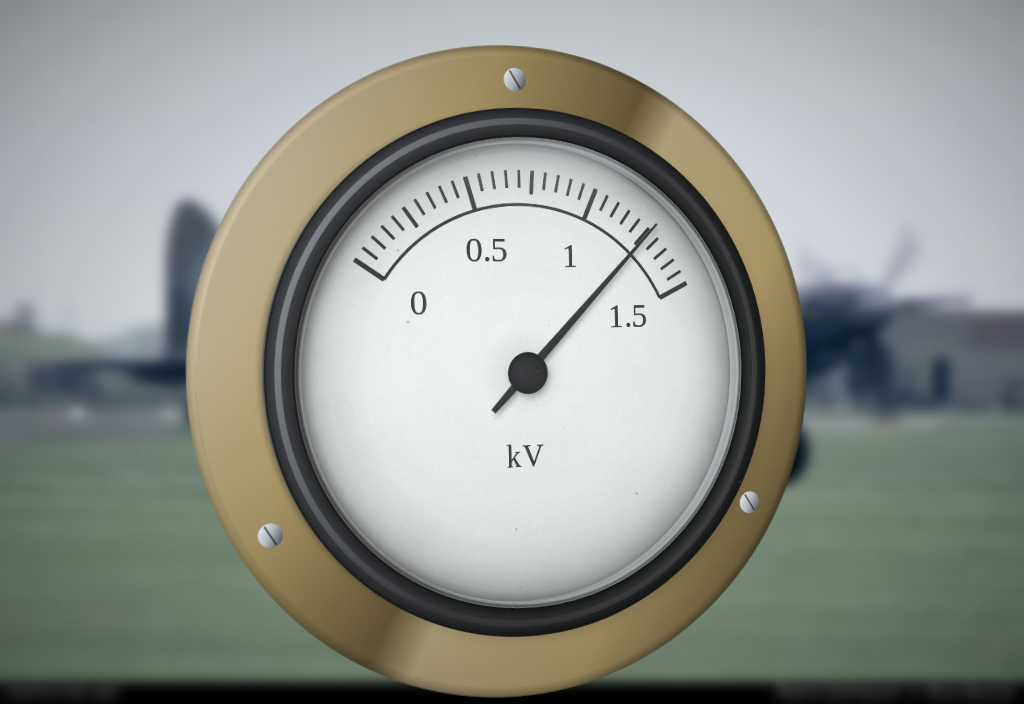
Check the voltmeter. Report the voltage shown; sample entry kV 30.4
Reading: kV 1.25
